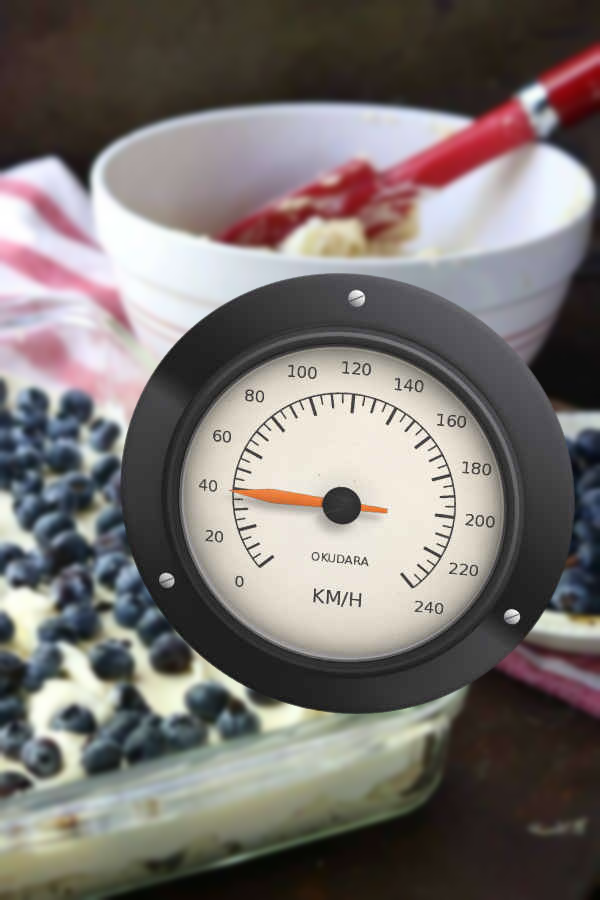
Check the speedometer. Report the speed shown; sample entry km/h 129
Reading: km/h 40
